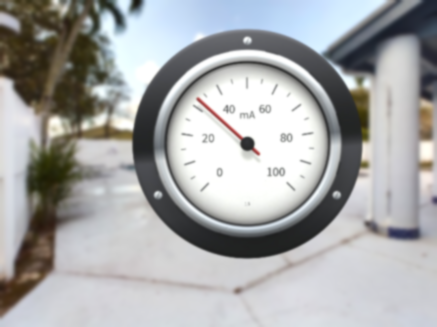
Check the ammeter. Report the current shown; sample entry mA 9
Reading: mA 32.5
